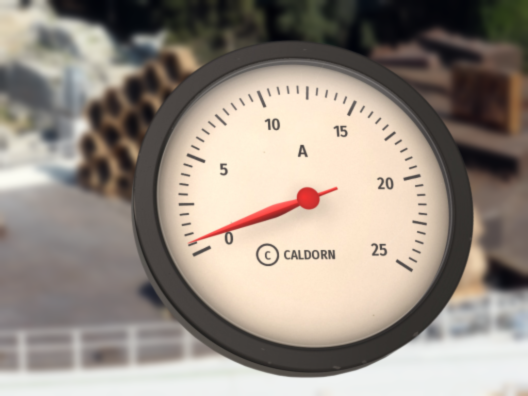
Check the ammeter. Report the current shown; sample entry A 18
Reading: A 0.5
